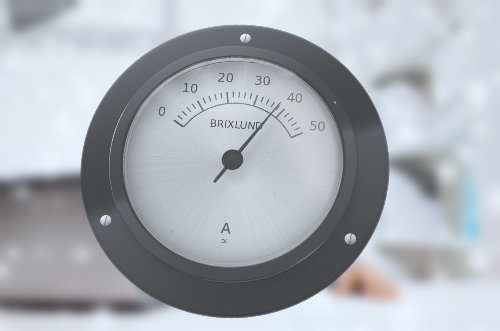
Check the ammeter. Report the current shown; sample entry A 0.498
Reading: A 38
